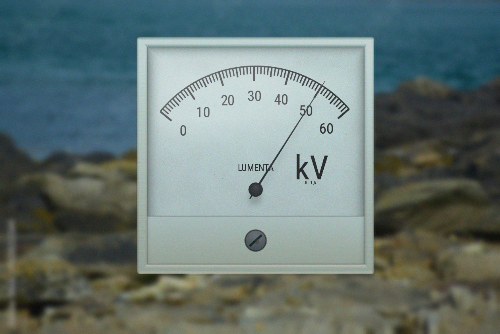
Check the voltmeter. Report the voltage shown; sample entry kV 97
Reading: kV 50
